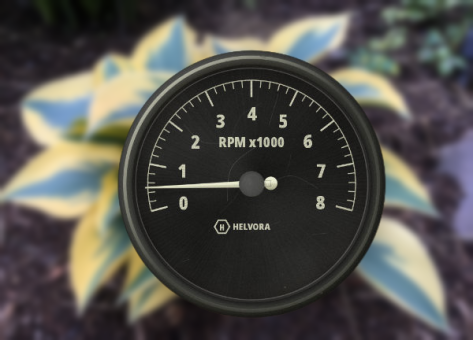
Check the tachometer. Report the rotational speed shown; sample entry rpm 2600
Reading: rpm 500
